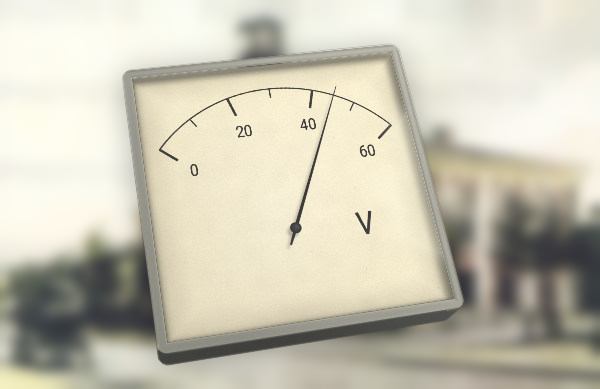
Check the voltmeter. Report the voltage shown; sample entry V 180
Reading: V 45
